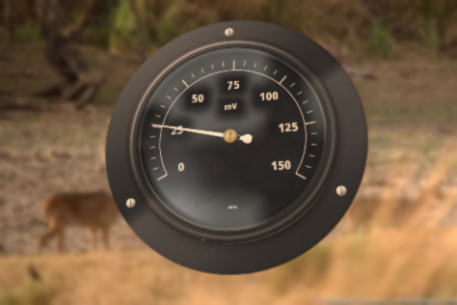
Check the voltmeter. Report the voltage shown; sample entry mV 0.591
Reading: mV 25
